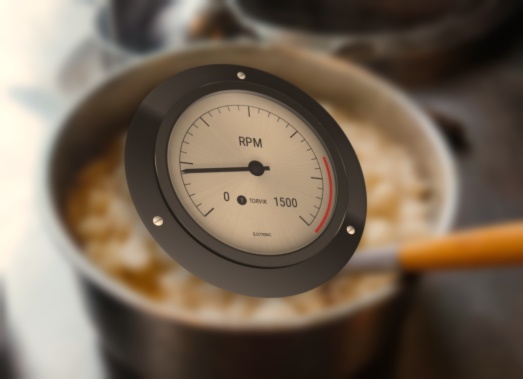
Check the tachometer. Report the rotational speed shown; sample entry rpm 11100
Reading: rpm 200
